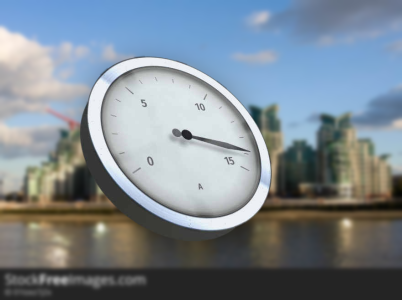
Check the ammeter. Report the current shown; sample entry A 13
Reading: A 14
